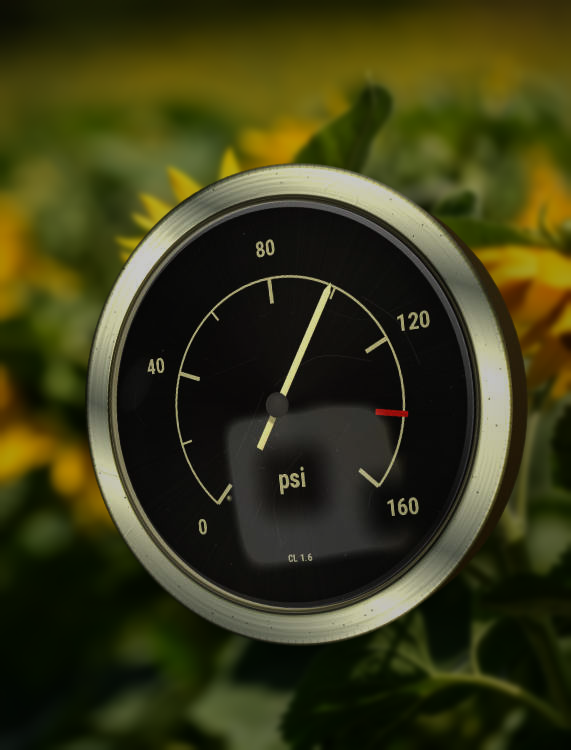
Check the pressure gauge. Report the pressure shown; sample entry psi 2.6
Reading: psi 100
